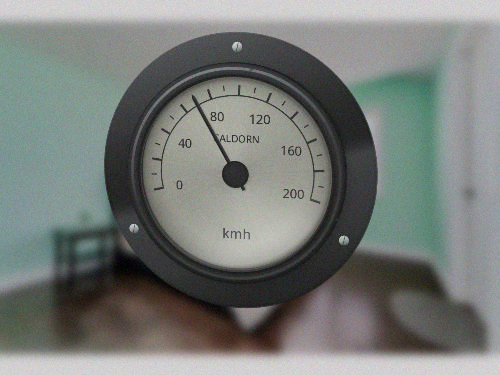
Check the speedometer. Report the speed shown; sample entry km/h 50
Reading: km/h 70
